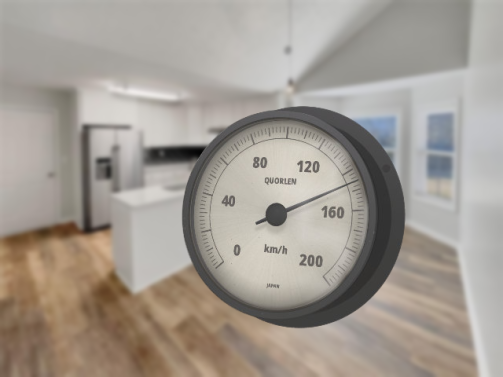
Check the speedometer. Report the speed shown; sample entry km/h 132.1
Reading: km/h 146
